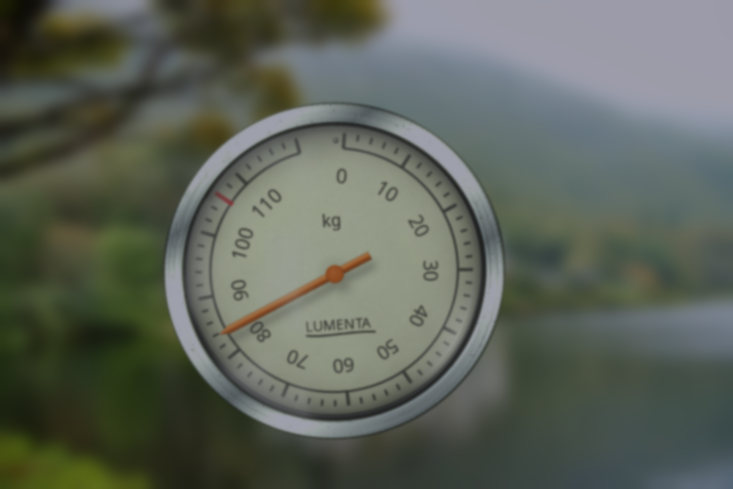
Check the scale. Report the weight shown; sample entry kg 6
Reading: kg 84
